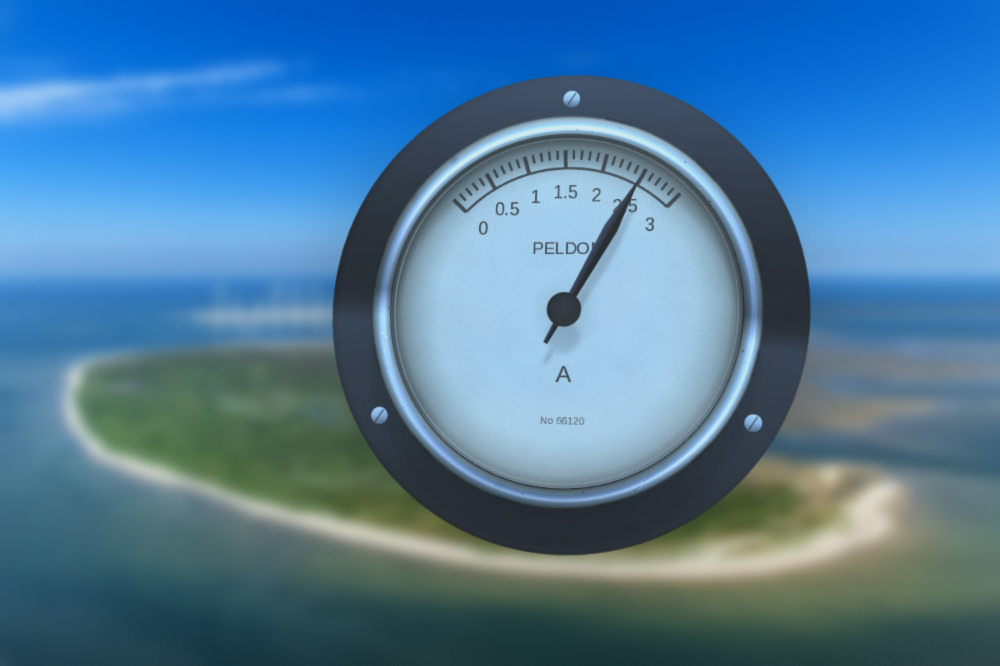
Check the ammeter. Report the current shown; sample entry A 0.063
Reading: A 2.5
